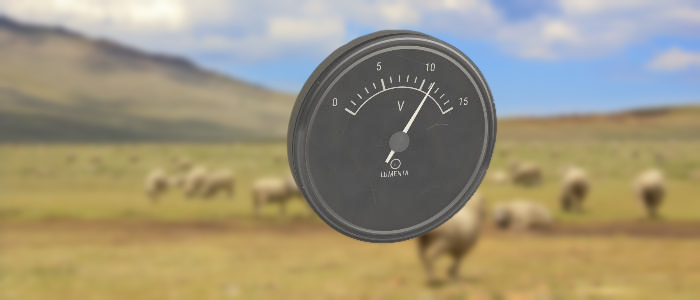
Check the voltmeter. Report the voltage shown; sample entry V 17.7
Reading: V 11
